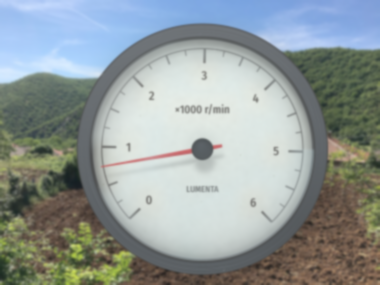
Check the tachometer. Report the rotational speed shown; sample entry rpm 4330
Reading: rpm 750
